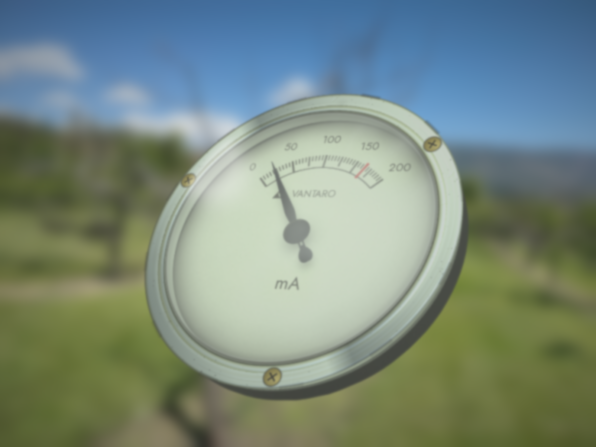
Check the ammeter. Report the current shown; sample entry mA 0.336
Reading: mA 25
